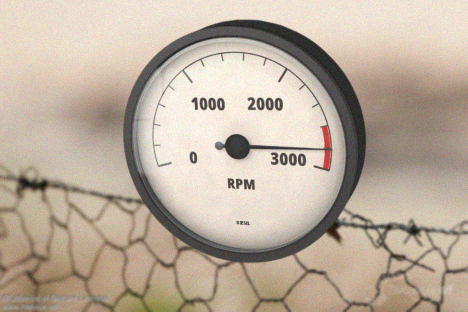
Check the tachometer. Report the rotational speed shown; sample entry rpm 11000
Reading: rpm 2800
